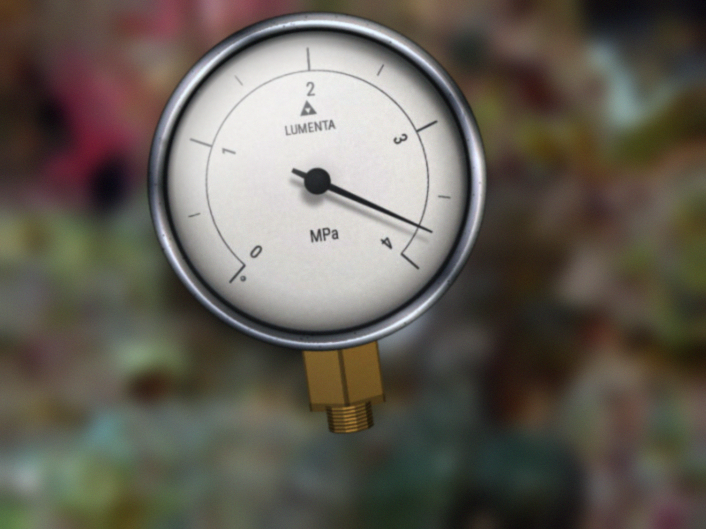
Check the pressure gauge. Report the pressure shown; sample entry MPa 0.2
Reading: MPa 3.75
